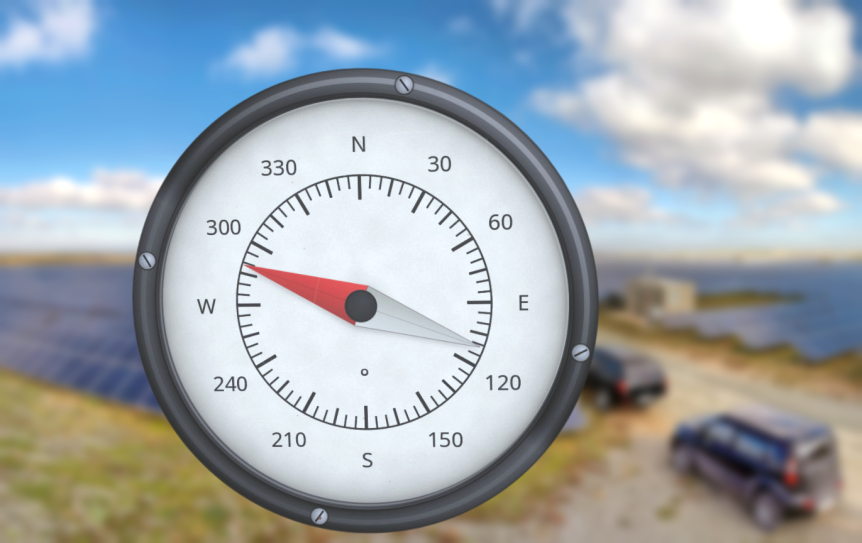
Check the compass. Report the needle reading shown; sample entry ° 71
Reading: ° 290
